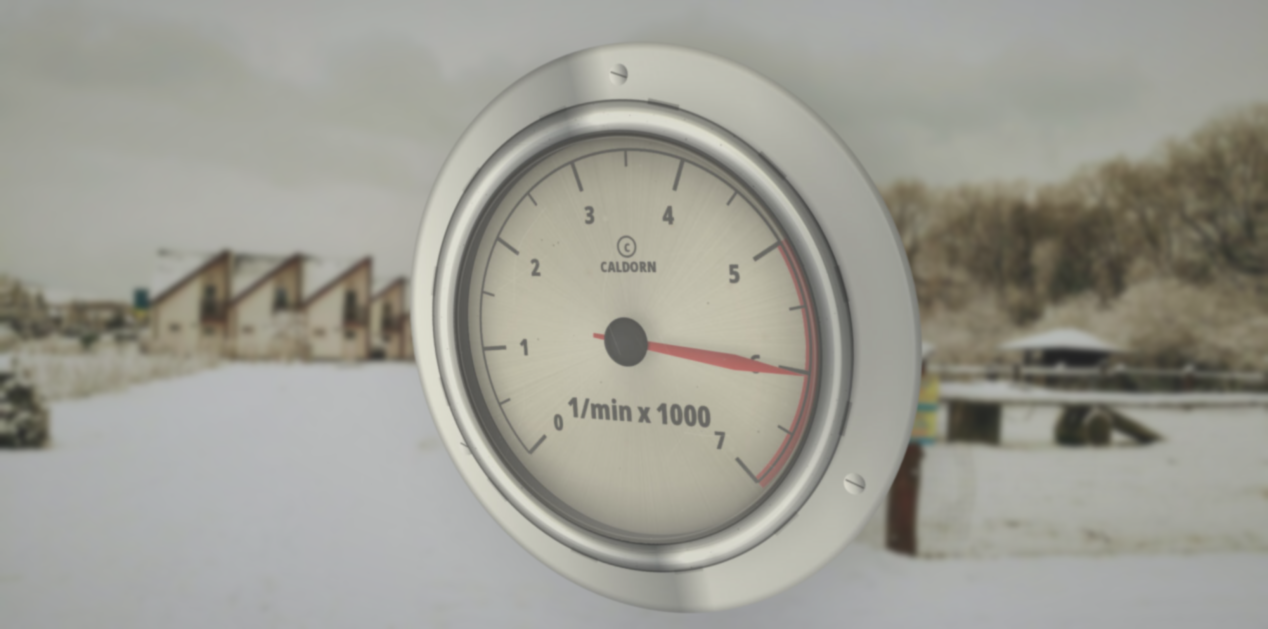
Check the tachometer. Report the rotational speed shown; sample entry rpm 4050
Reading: rpm 6000
